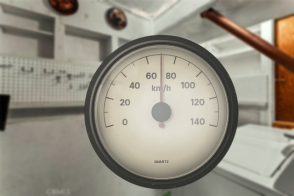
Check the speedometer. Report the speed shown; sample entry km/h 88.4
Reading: km/h 70
